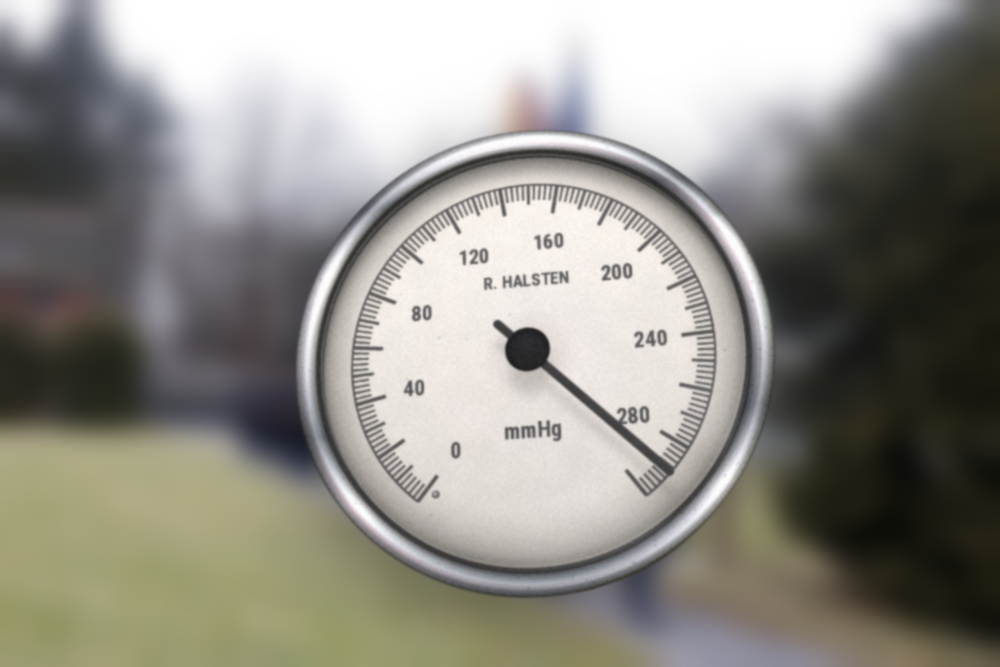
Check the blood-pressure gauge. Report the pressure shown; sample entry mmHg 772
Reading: mmHg 290
